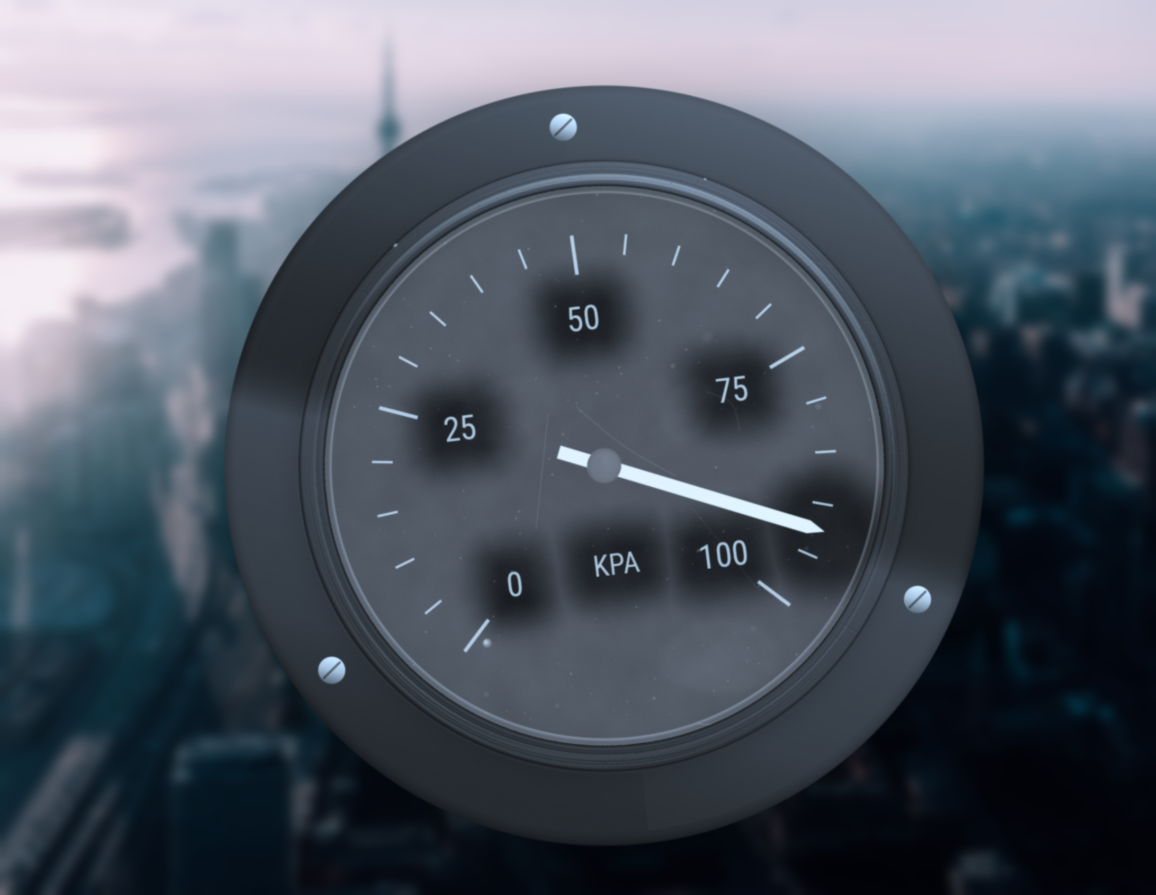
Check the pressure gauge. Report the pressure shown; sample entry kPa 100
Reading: kPa 92.5
